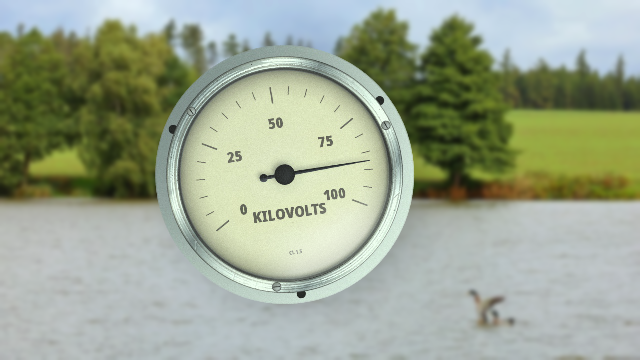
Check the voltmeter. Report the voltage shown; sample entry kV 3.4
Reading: kV 87.5
